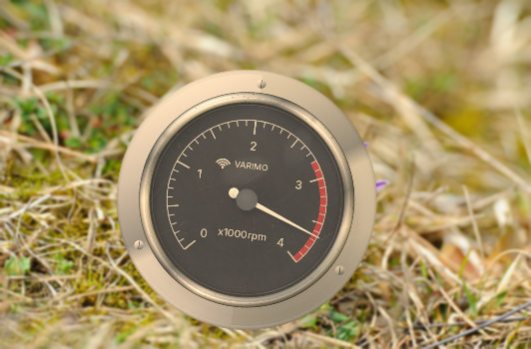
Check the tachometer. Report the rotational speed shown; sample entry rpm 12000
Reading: rpm 3650
